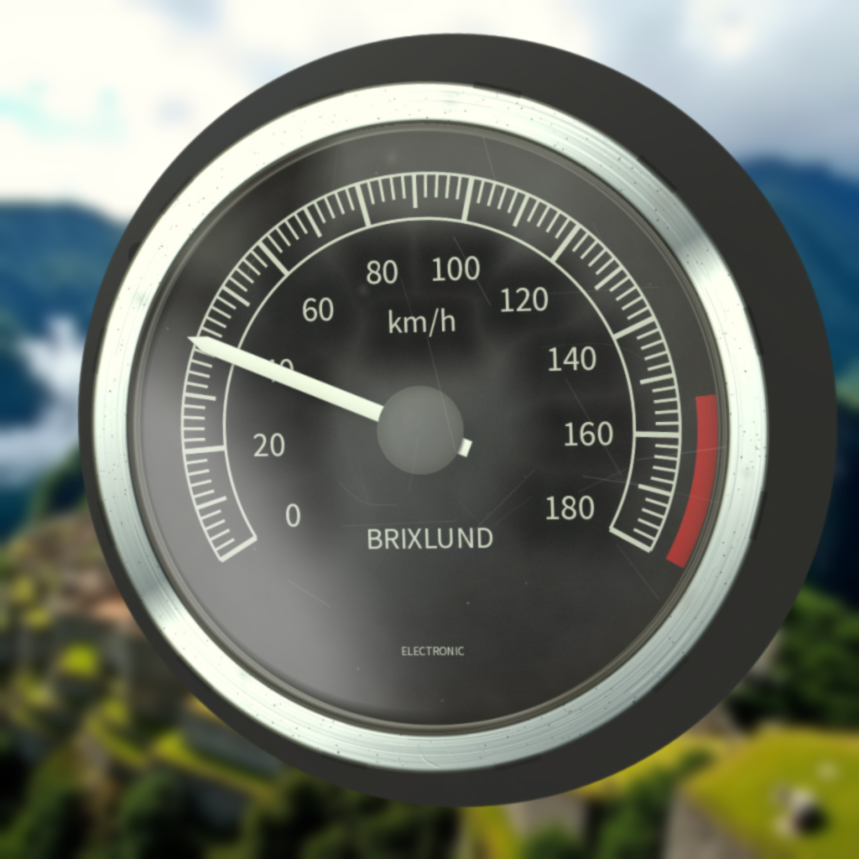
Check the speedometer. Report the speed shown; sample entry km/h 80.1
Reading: km/h 40
